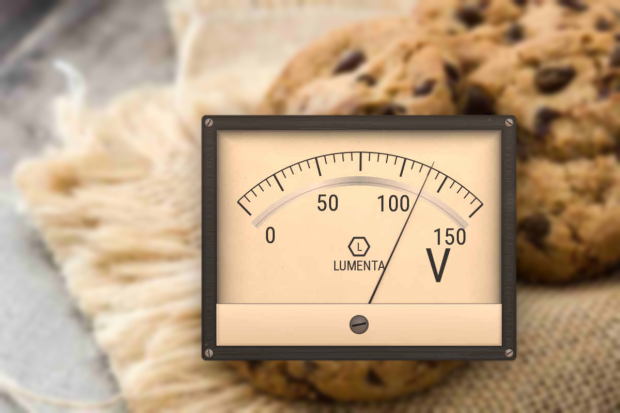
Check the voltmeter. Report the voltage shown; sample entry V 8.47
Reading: V 115
